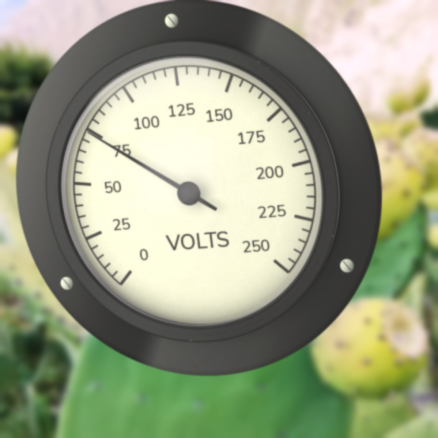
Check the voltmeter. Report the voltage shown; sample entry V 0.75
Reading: V 75
